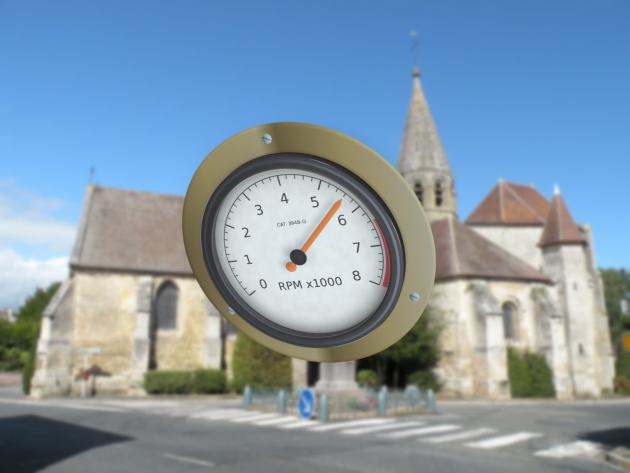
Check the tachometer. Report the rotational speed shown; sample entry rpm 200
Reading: rpm 5600
